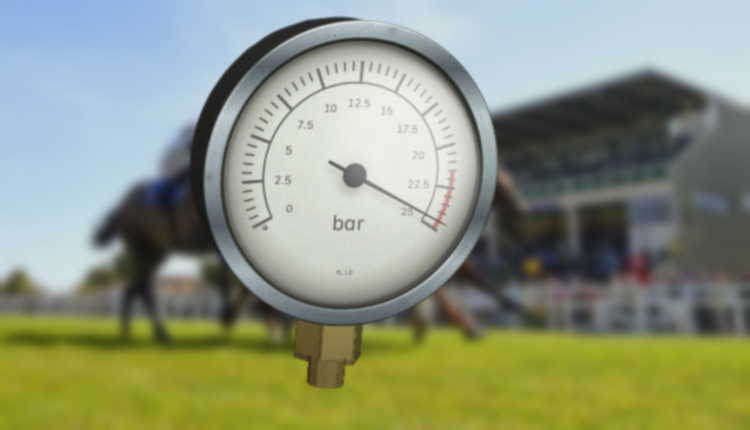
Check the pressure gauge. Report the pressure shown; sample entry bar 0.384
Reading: bar 24.5
